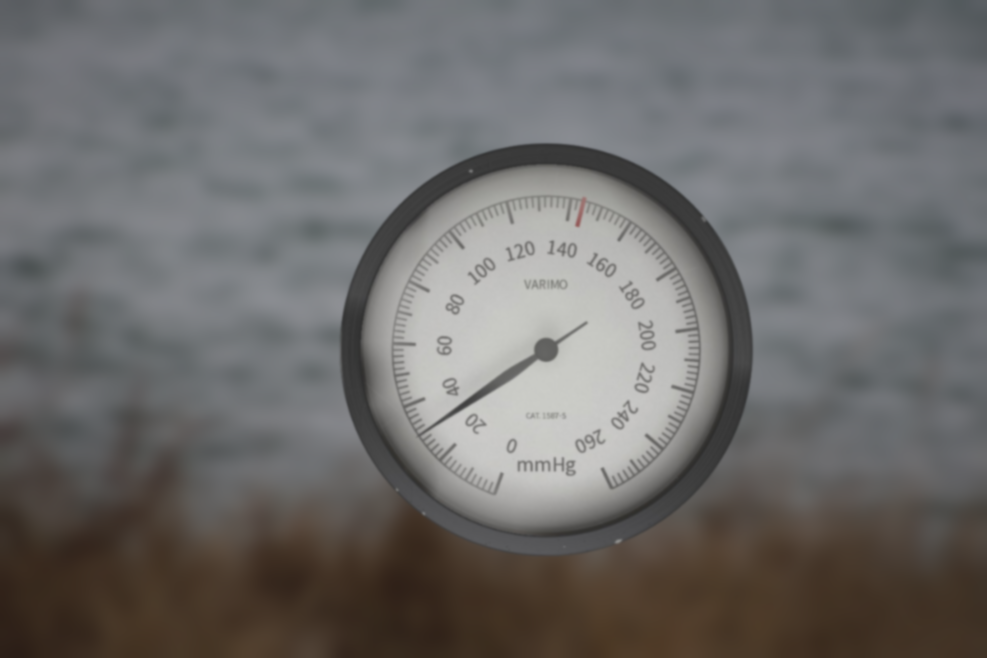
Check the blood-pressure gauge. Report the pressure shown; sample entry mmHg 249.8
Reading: mmHg 30
